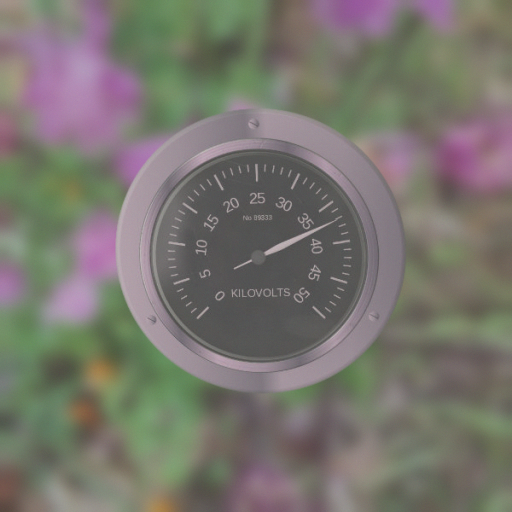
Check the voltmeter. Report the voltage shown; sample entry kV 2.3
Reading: kV 37
